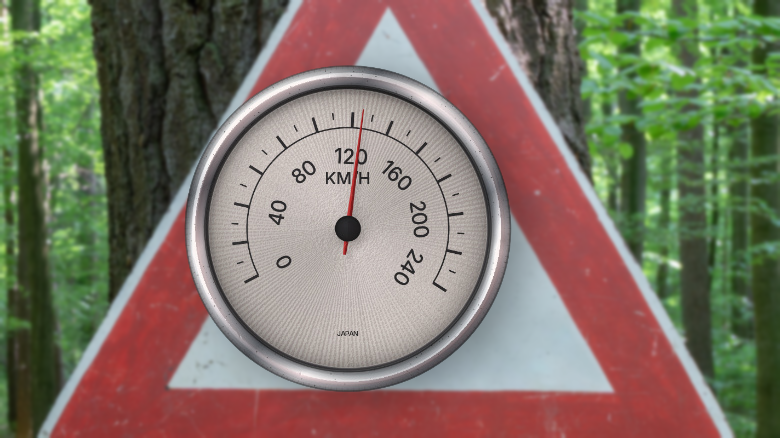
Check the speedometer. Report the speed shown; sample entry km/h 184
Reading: km/h 125
